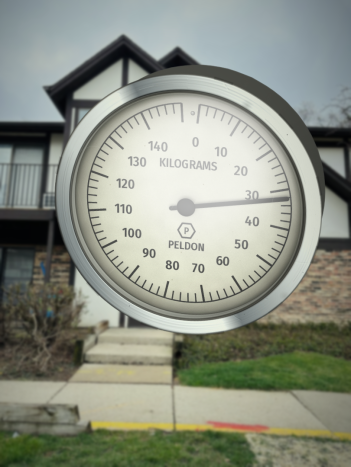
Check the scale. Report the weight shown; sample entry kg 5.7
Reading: kg 32
